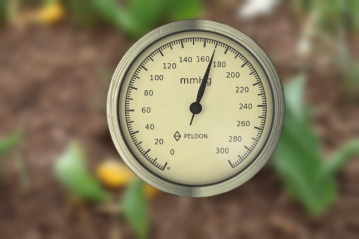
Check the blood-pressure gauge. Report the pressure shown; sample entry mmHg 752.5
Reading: mmHg 170
